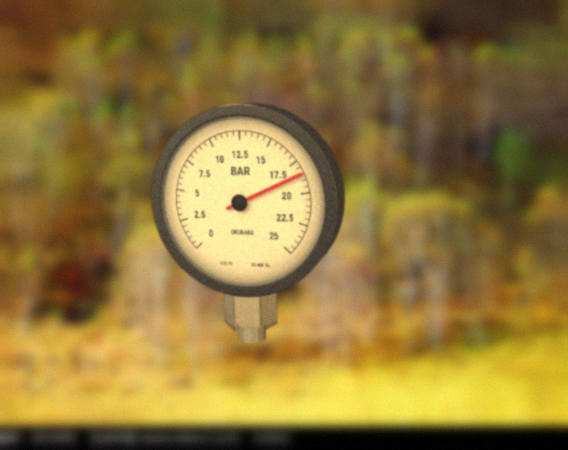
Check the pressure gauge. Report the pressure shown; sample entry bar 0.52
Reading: bar 18.5
